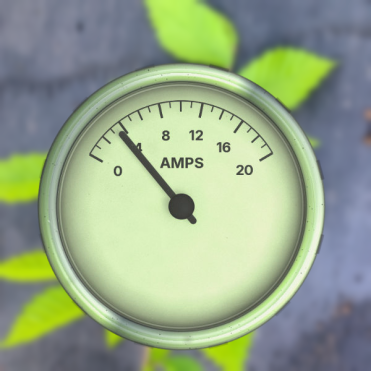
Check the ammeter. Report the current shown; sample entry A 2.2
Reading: A 3.5
